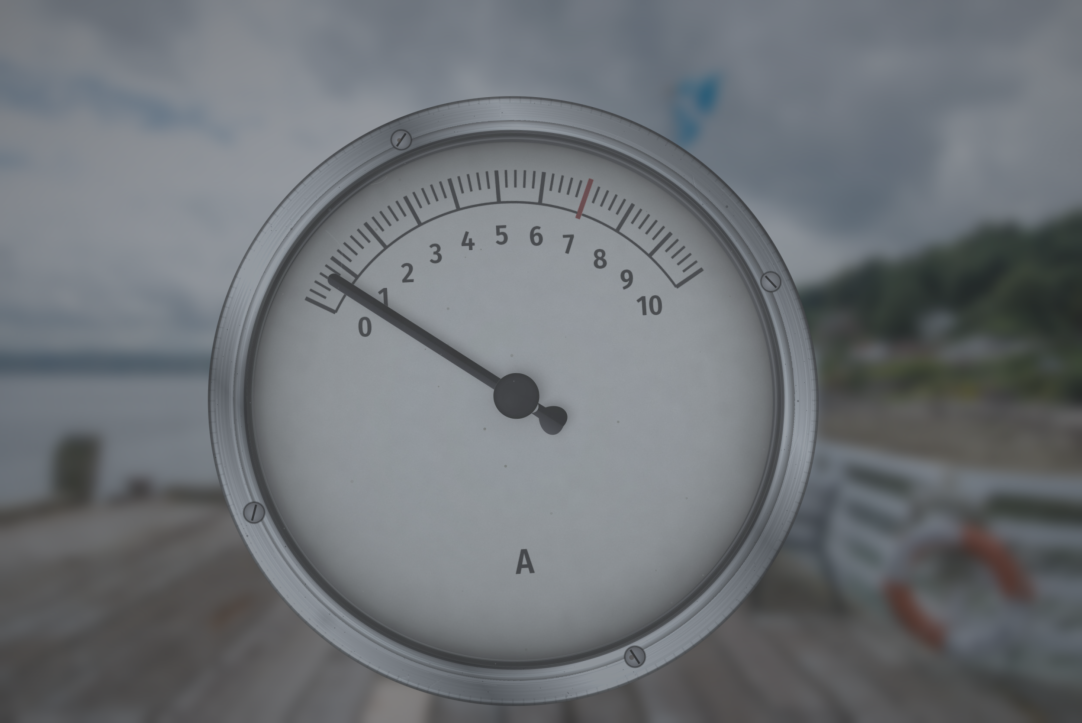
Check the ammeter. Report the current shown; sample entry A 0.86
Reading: A 0.6
